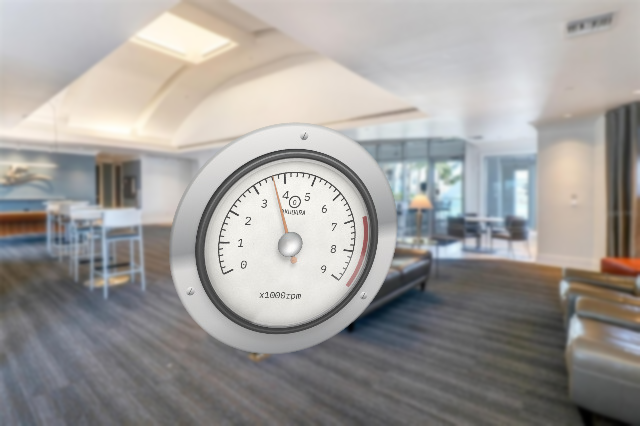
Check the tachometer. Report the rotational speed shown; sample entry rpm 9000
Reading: rpm 3600
